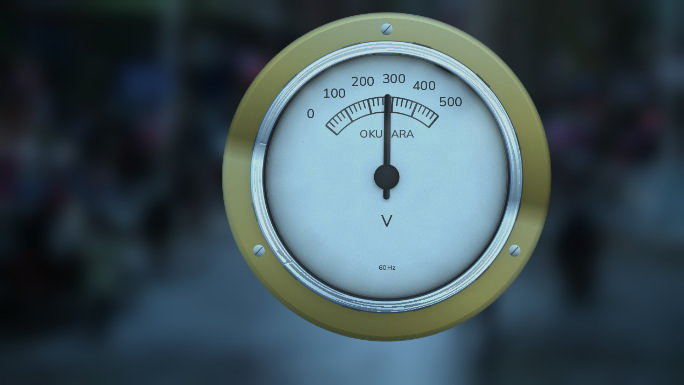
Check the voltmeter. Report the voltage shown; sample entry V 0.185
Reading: V 280
